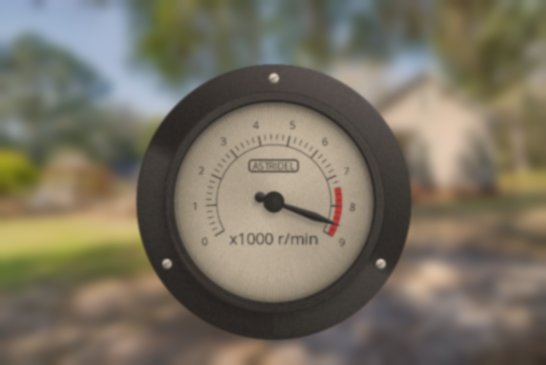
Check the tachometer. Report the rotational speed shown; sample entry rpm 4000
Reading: rpm 8600
